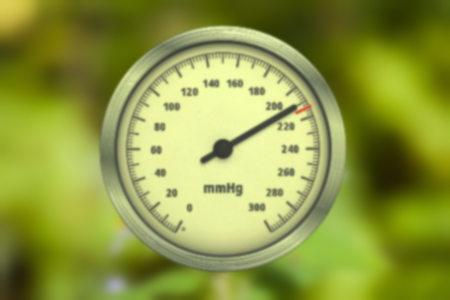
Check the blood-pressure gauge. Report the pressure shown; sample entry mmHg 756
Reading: mmHg 210
